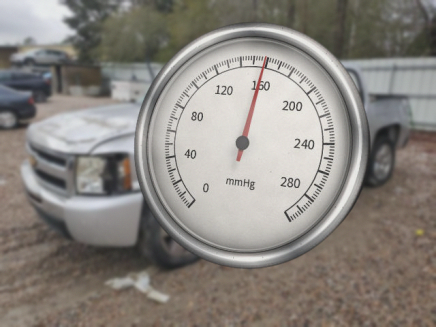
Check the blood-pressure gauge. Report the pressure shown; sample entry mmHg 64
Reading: mmHg 160
